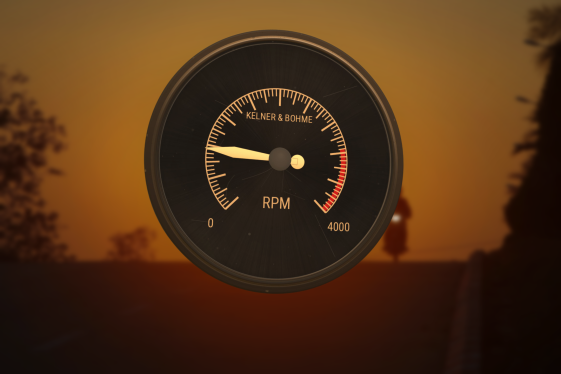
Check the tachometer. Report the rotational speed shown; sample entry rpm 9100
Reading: rpm 750
